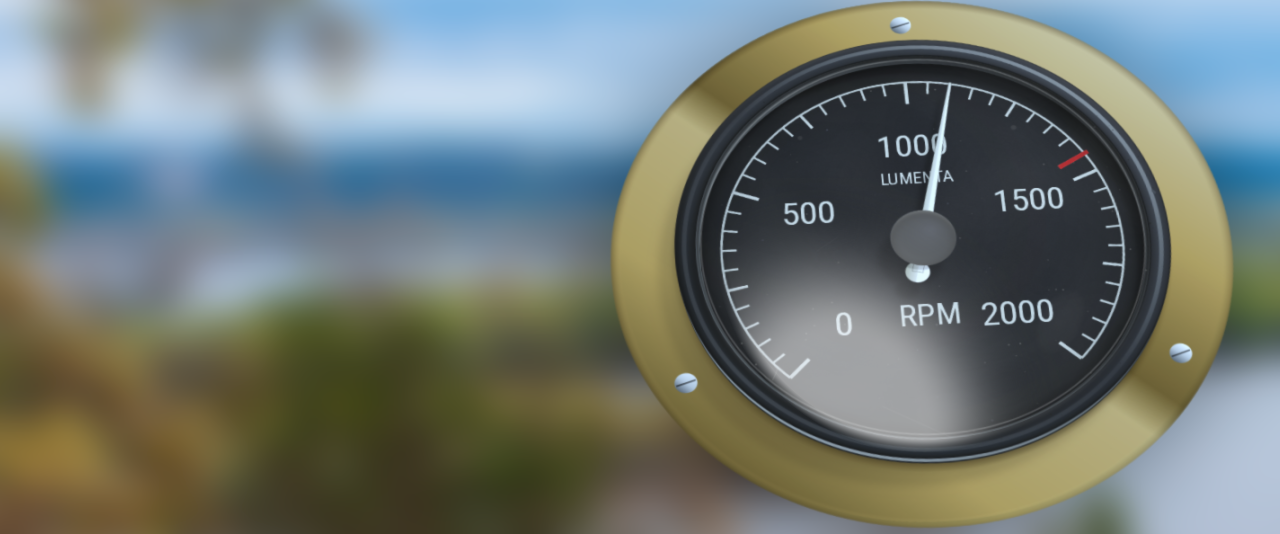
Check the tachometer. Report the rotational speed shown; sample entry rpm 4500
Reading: rpm 1100
